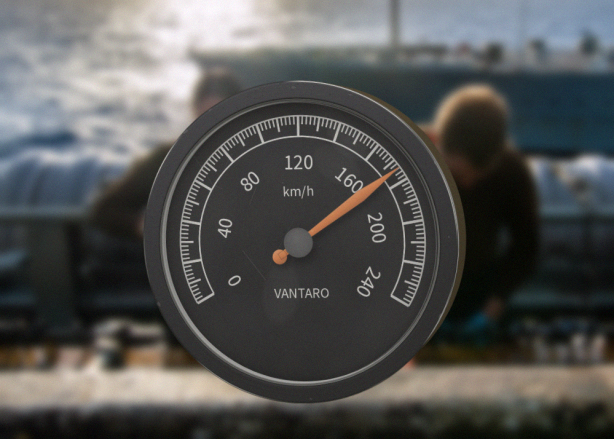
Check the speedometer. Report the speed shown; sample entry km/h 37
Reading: km/h 174
